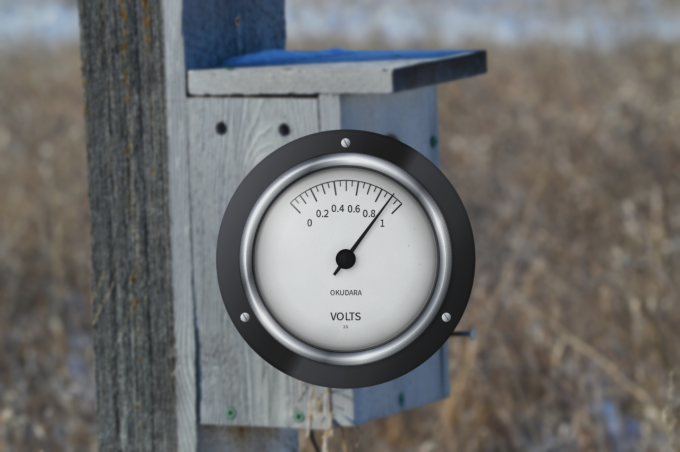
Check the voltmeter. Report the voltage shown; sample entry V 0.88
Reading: V 0.9
